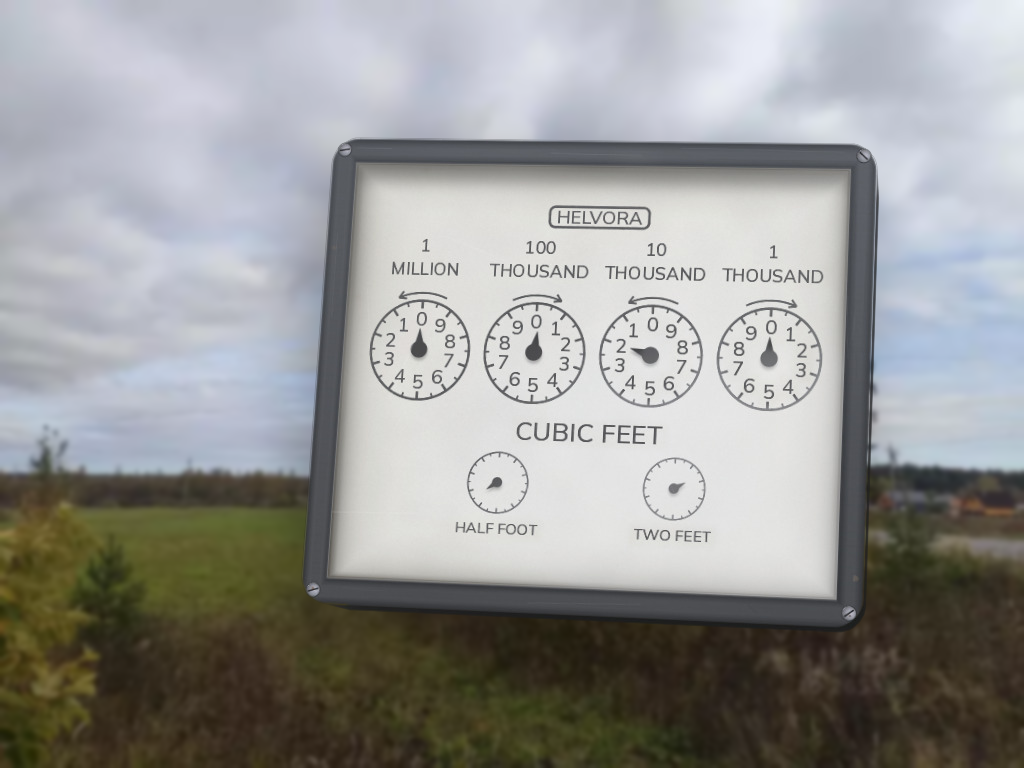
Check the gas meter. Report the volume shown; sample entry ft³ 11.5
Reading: ft³ 2000
